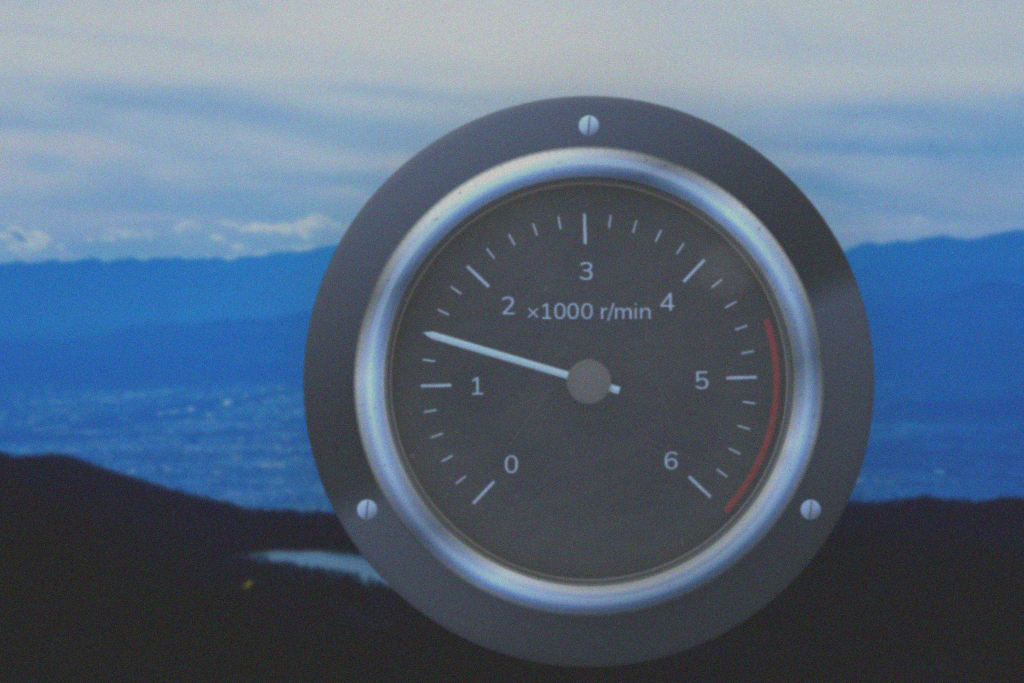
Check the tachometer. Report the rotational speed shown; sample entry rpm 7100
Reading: rpm 1400
